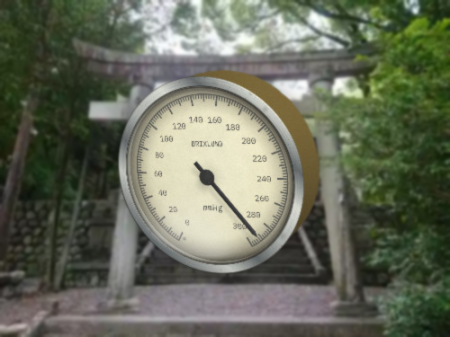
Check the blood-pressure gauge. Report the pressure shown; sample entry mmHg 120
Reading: mmHg 290
